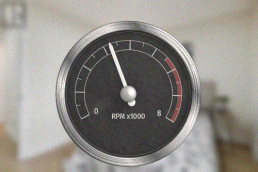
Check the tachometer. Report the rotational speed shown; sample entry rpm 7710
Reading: rpm 3250
